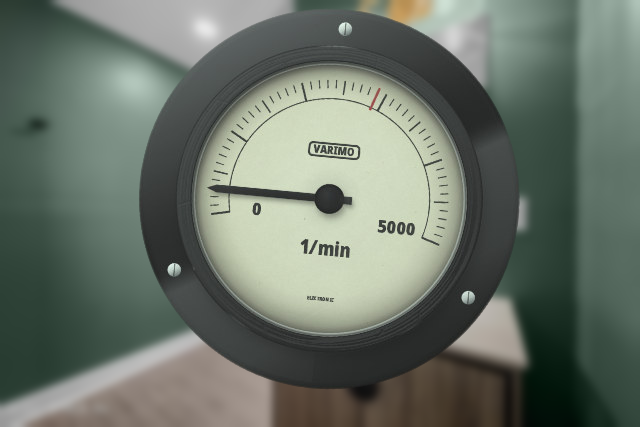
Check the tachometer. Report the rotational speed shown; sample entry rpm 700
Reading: rpm 300
